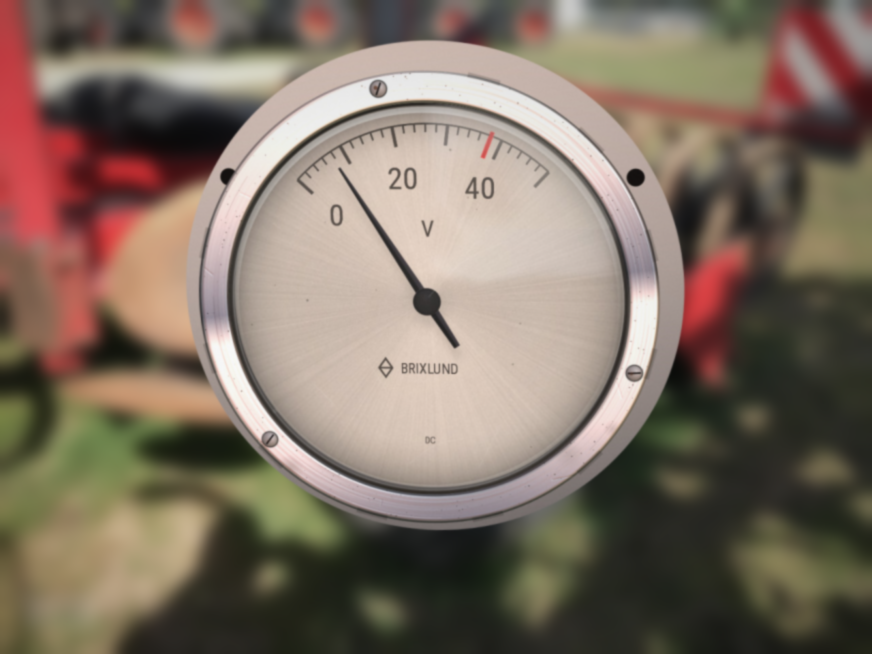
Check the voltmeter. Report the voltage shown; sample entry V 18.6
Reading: V 8
